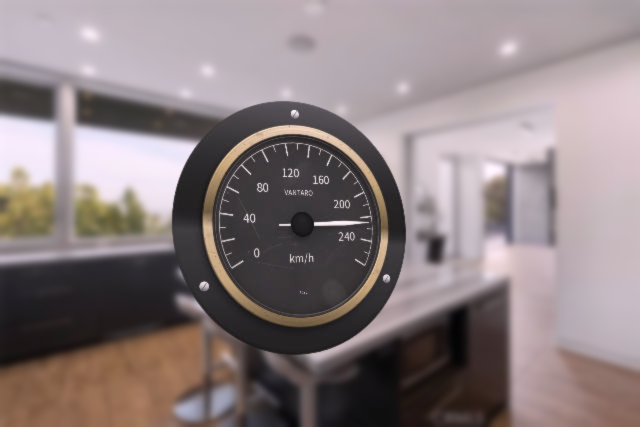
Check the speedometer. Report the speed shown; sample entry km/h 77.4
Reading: km/h 225
